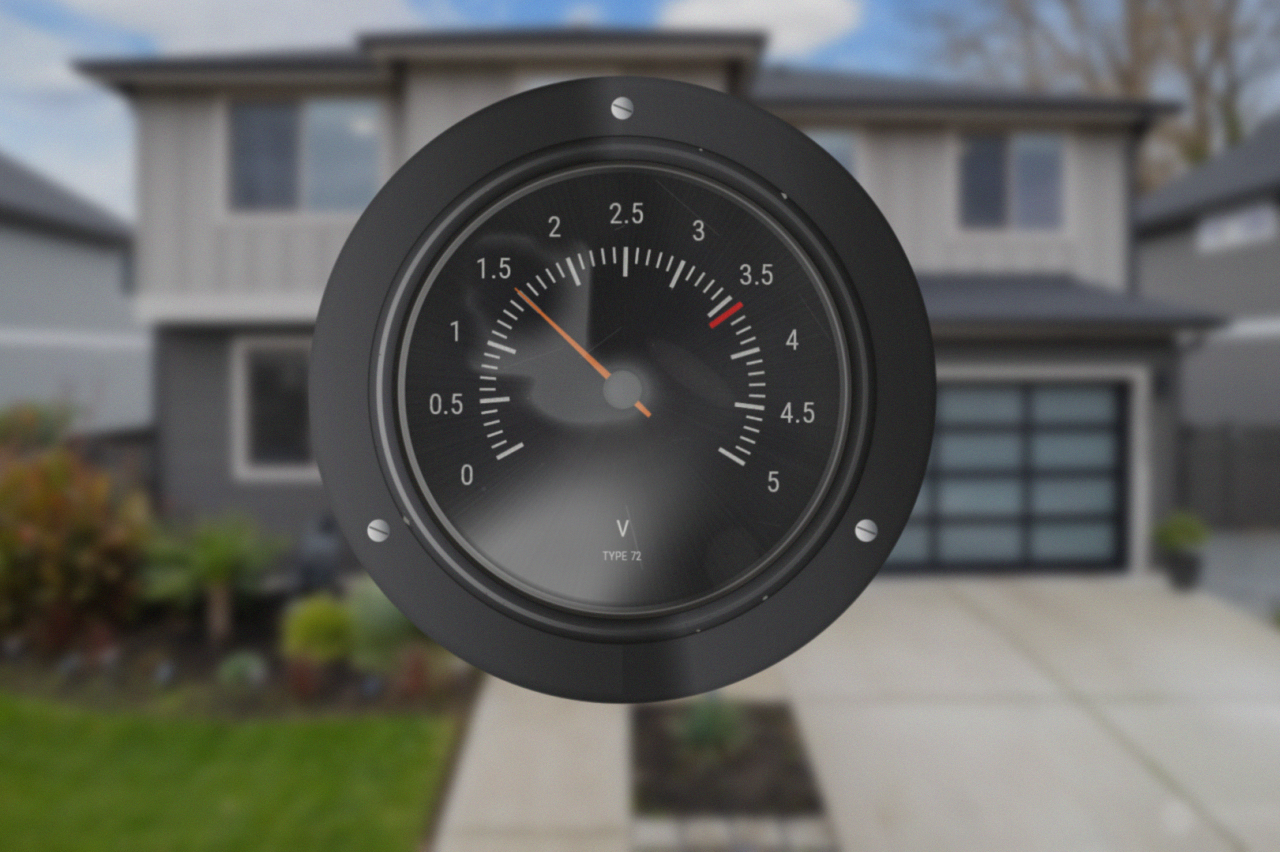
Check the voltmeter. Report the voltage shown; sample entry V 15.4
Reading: V 1.5
